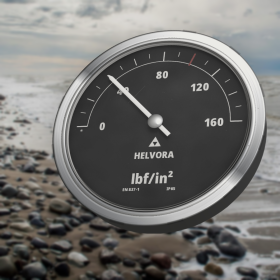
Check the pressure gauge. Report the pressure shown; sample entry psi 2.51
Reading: psi 40
